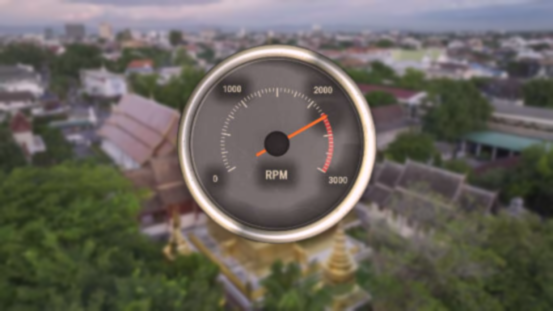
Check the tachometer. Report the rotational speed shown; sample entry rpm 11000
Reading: rpm 2250
